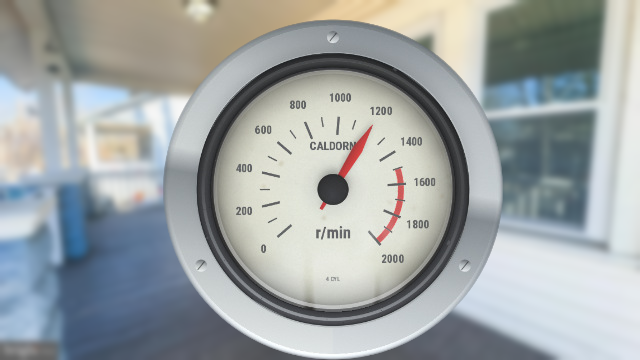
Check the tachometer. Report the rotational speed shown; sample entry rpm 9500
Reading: rpm 1200
